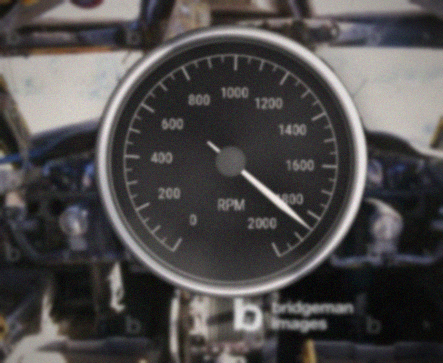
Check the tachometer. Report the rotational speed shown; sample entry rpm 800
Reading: rpm 1850
